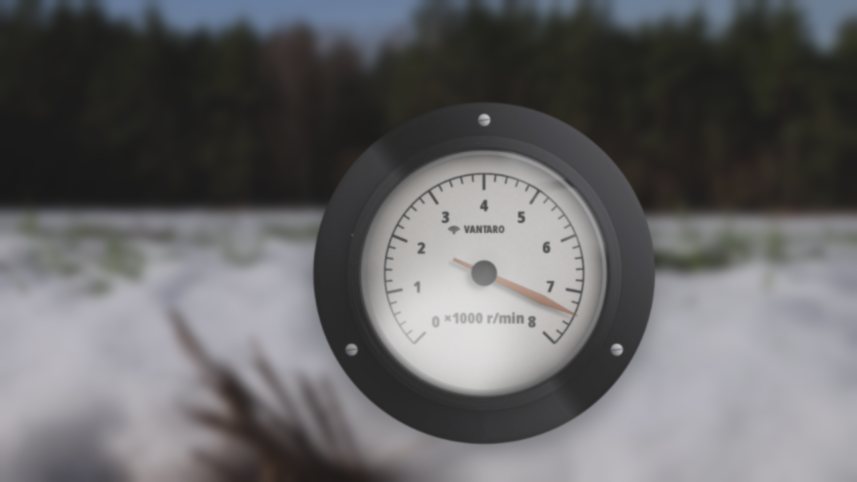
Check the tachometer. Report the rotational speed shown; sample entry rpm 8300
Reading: rpm 7400
